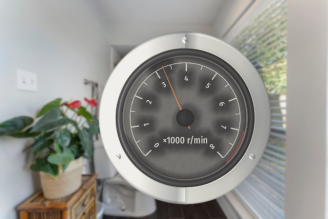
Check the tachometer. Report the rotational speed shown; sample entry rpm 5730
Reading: rpm 3250
